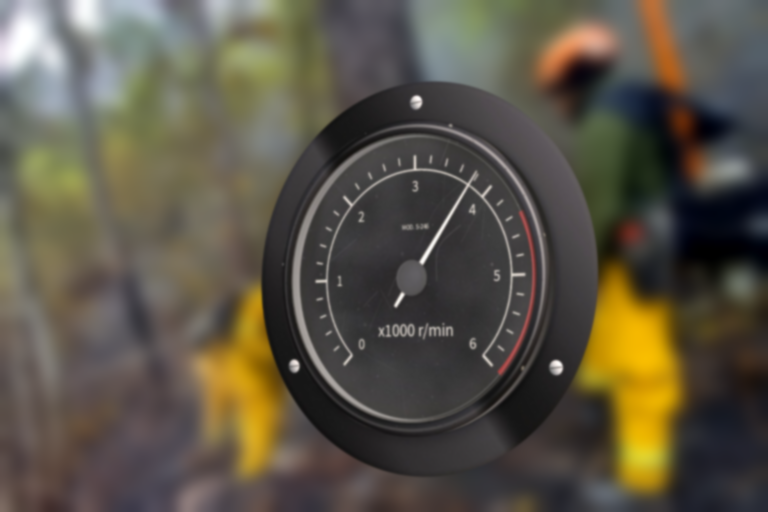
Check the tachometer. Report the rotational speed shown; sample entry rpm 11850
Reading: rpm 3800
